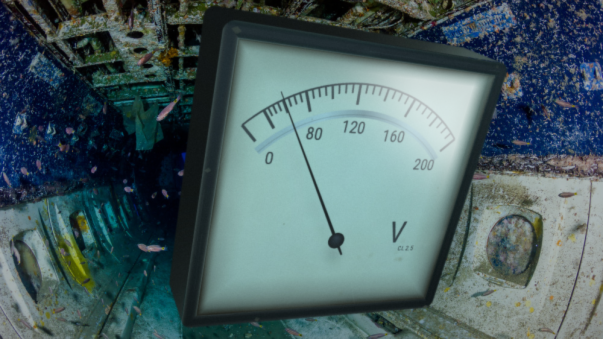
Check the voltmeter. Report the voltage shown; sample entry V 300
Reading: V 60
